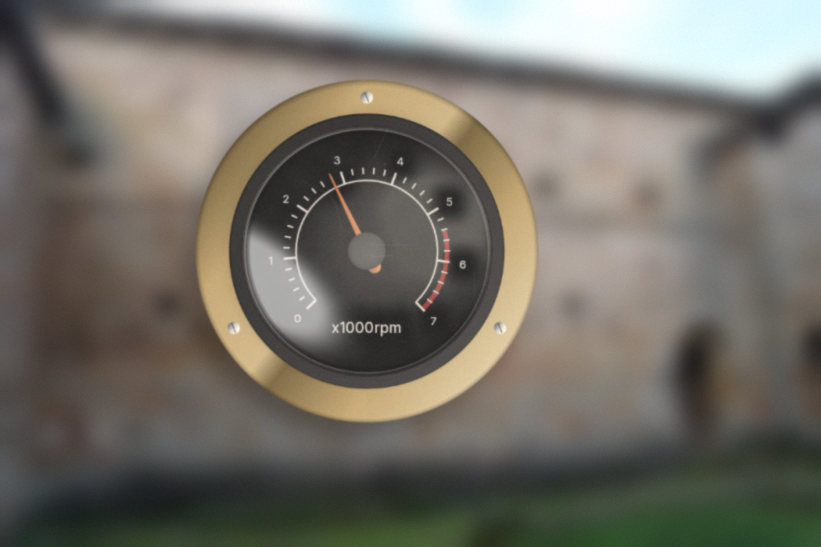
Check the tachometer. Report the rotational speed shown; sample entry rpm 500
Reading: rpm 2800
